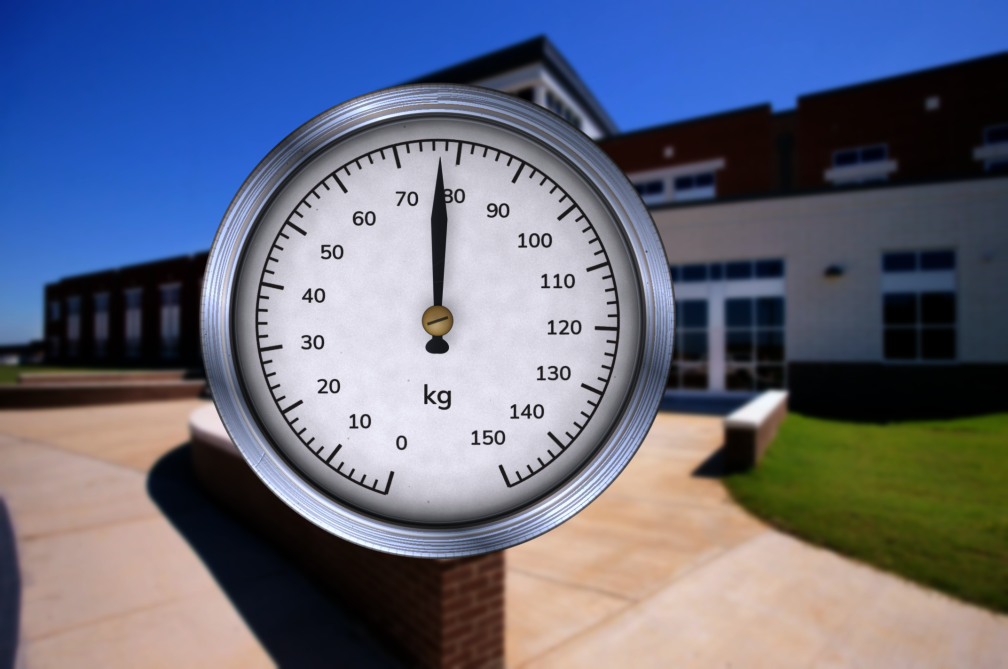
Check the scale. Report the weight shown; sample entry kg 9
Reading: kg 77
